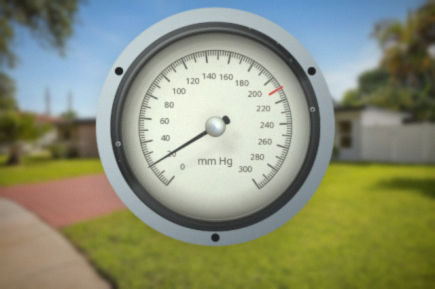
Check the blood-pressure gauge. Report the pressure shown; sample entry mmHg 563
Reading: mmHg 20
